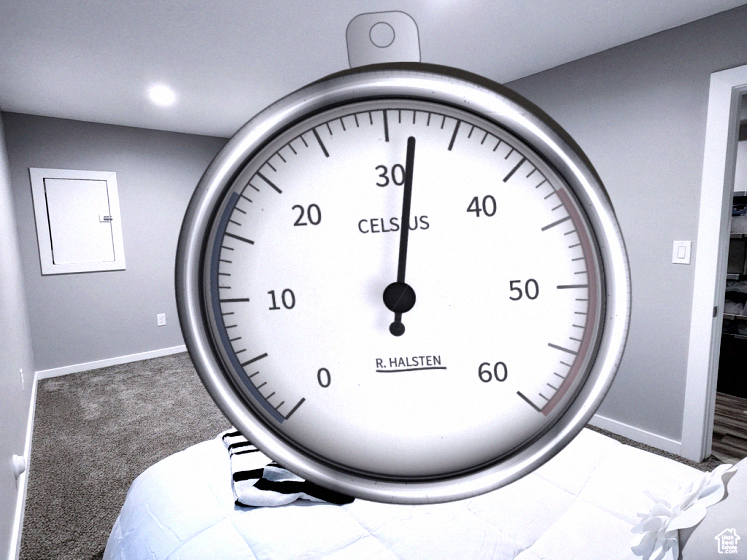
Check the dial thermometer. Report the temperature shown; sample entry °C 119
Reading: °C 32
